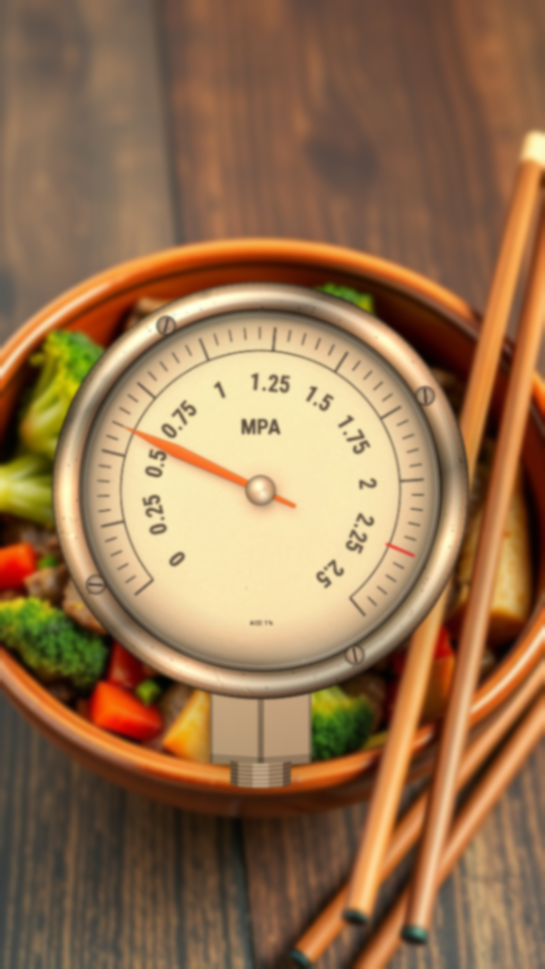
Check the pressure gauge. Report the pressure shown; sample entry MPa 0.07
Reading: MPa 0.6
